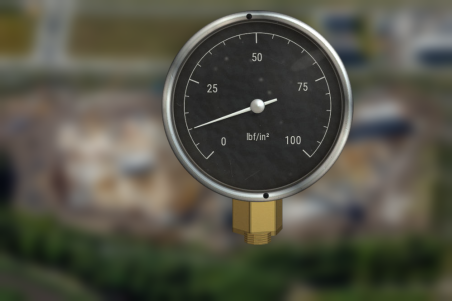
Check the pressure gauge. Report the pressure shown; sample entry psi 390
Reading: psi 10
